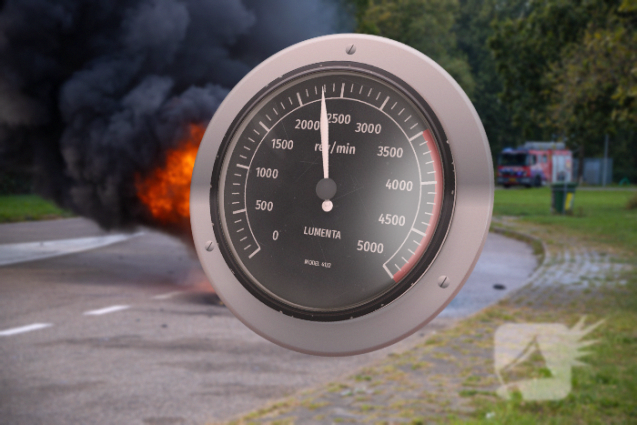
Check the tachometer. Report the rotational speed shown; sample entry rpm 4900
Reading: rpm 2300
